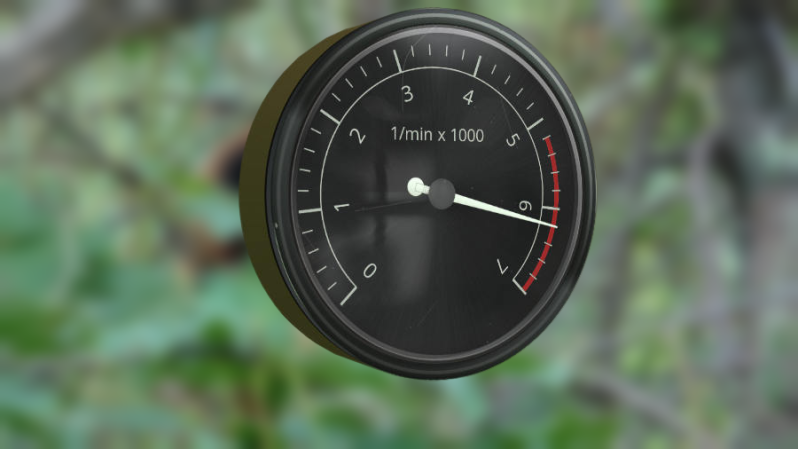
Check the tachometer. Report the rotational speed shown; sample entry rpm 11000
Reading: rpm 6200
